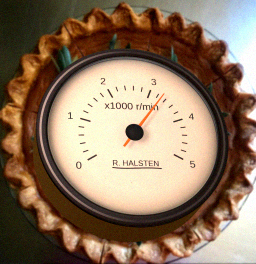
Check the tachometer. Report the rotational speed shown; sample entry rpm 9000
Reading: rpm 3300
